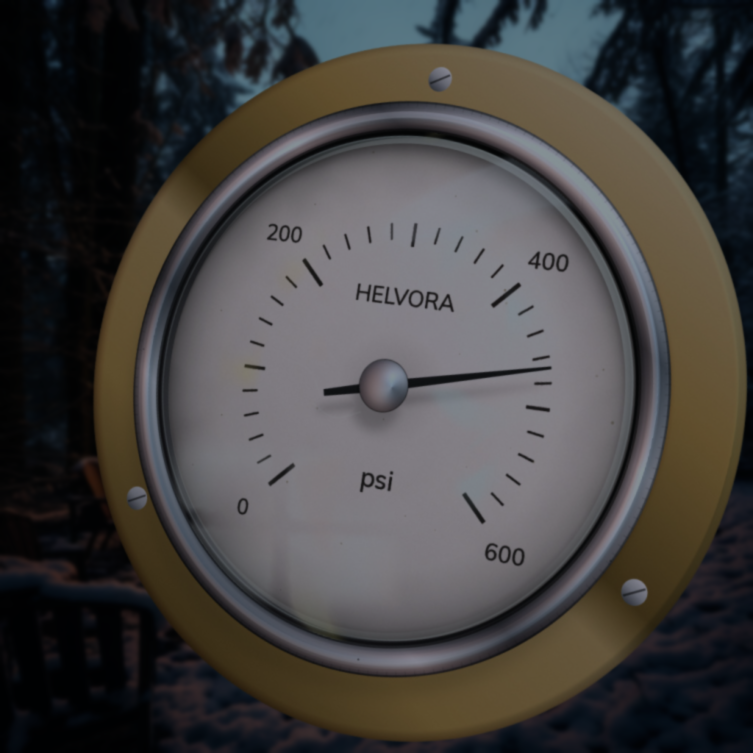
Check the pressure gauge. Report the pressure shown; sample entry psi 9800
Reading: psi 470
